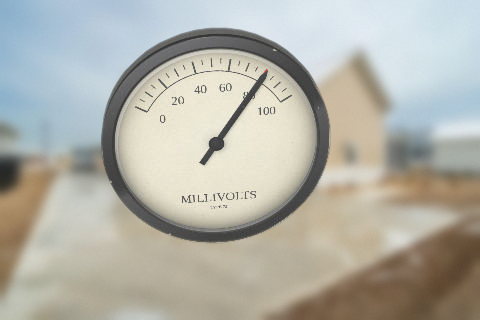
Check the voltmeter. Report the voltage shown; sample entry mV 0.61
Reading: mV 80
